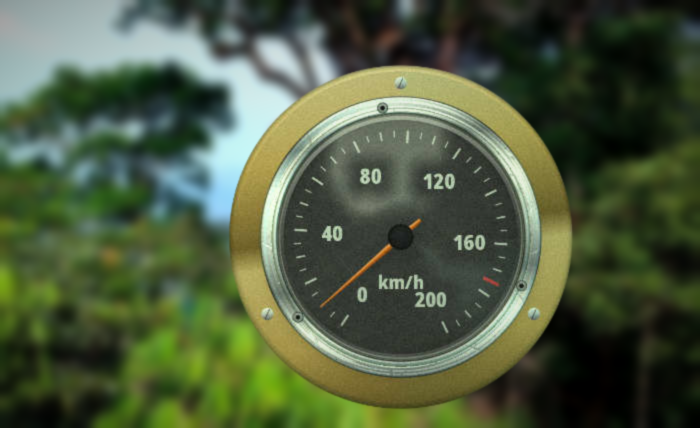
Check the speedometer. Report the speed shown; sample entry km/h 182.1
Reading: km/h 10
